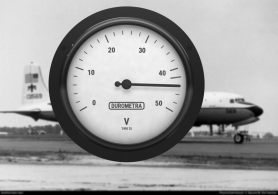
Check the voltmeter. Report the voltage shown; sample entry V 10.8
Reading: V 44
